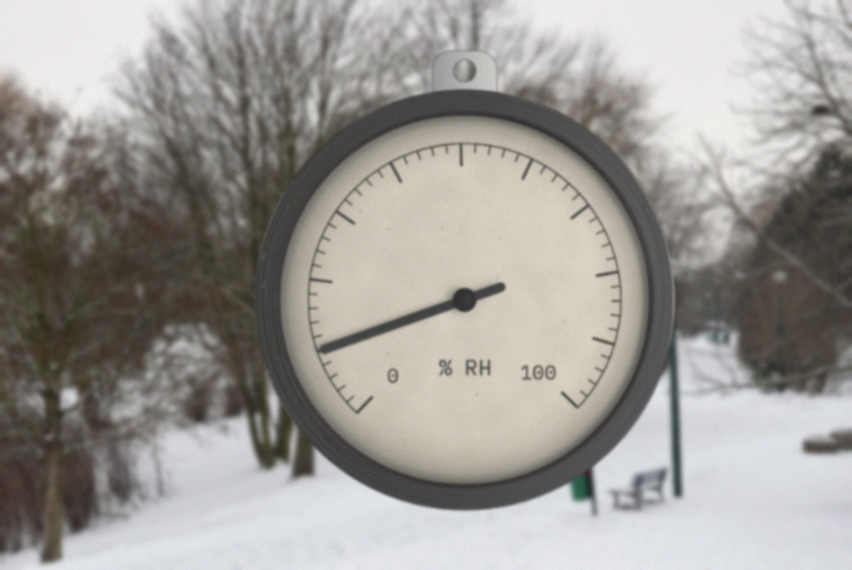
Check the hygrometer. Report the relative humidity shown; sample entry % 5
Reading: % 10
